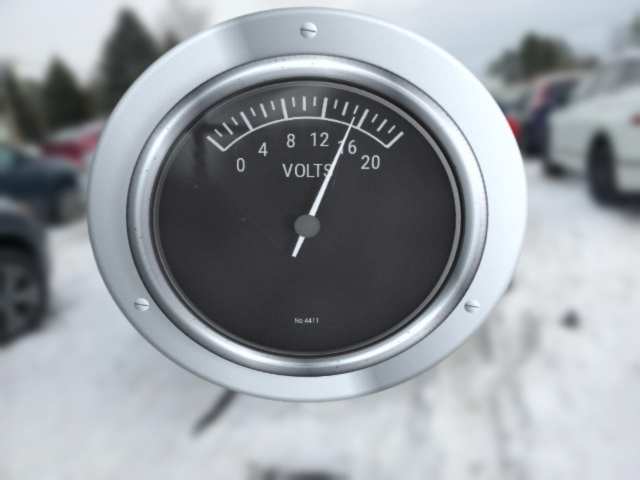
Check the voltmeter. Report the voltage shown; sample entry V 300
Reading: V 15
